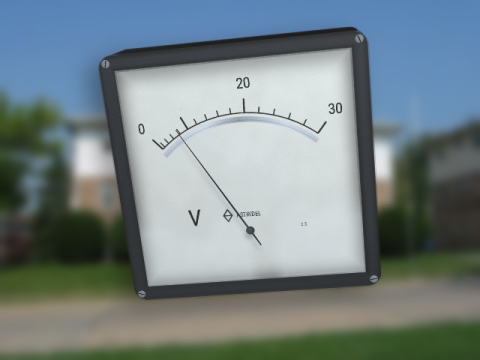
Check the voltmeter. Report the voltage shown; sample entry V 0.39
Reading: V 8
